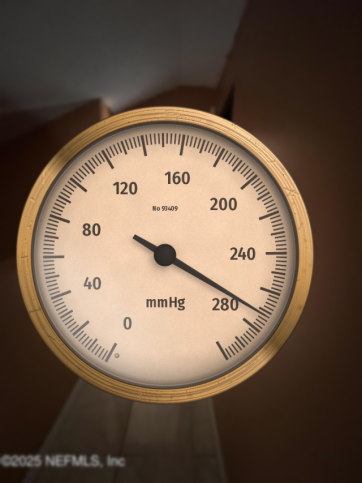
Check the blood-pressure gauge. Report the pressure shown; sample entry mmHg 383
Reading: mmHg 272
